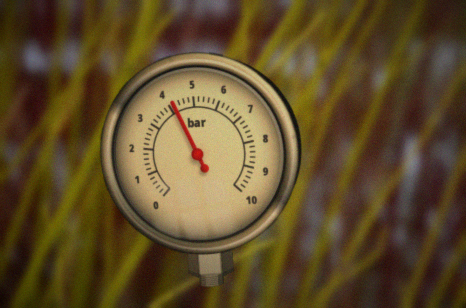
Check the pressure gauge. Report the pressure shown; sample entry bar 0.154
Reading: bar 4.2
